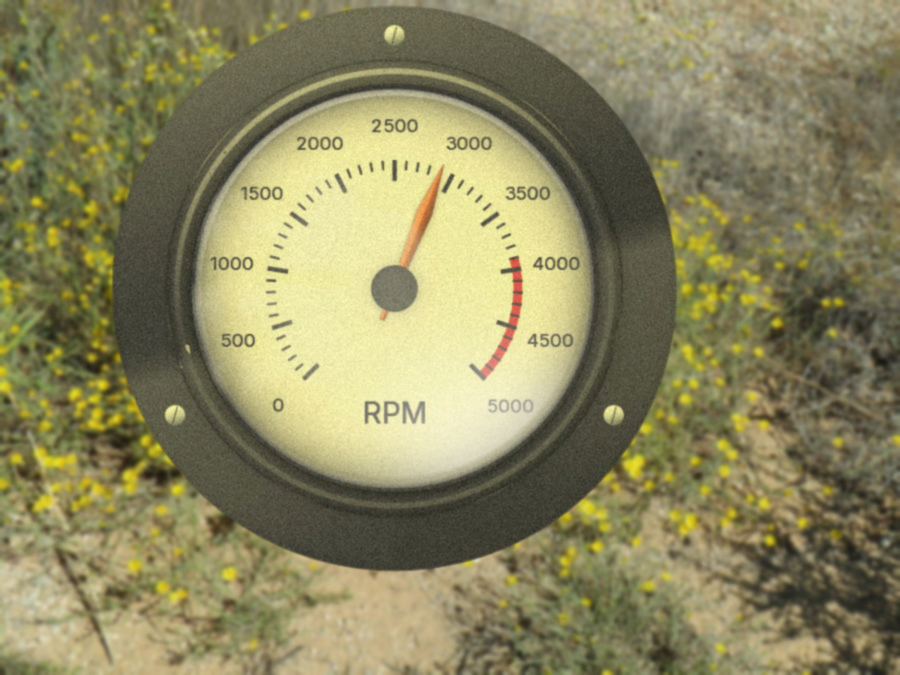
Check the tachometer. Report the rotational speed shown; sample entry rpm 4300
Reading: rpm 2900
